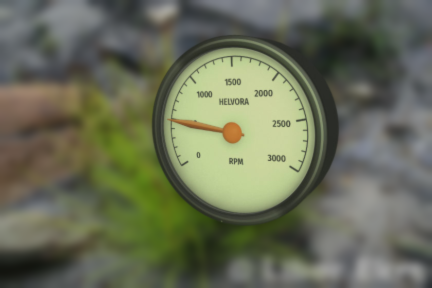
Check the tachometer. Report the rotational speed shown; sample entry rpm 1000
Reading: rpm 500
